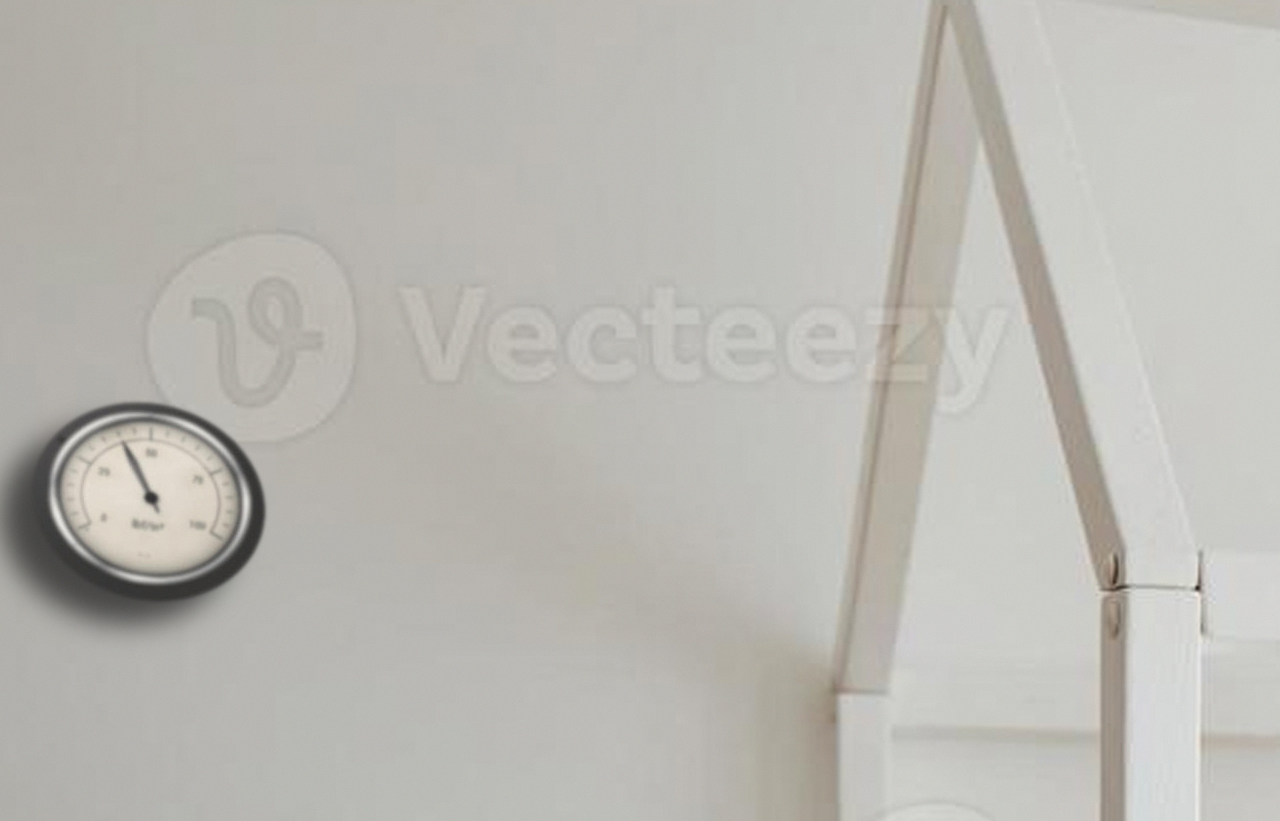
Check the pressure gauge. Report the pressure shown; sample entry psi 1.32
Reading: psi 40
